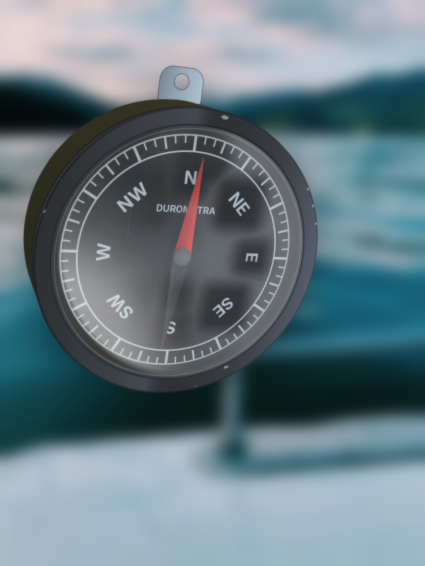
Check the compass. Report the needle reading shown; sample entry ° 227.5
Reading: ° 5
